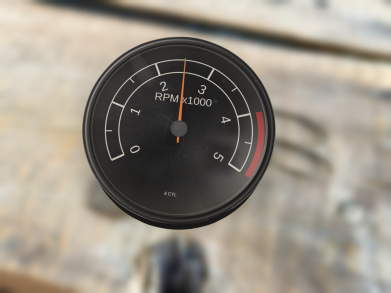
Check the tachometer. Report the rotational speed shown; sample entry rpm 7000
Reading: rpm 2500
